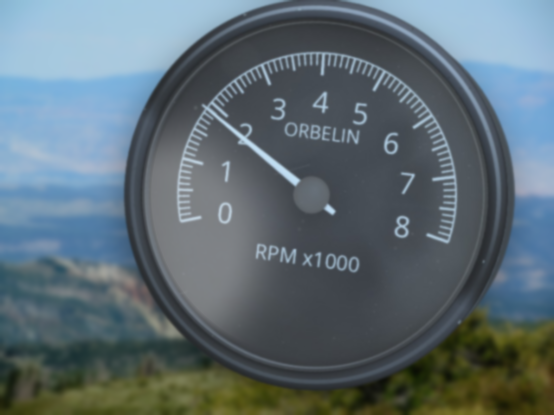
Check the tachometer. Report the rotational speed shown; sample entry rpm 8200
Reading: rpm 1900
